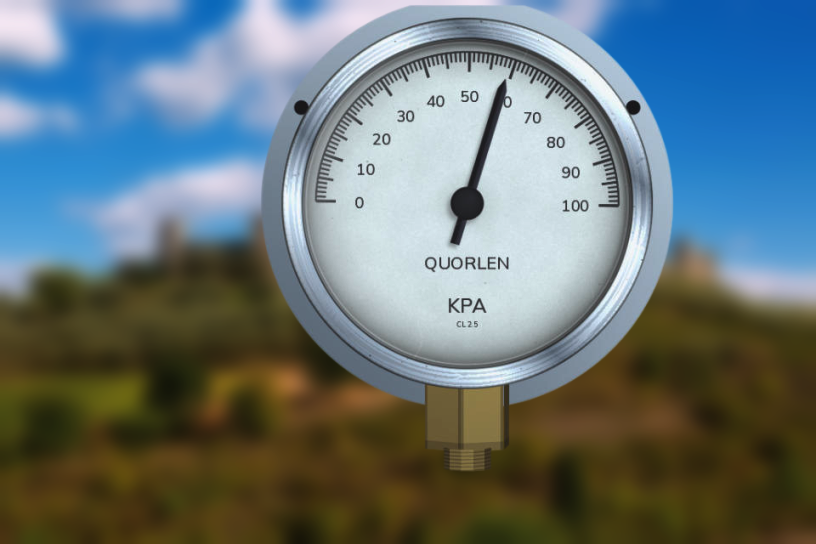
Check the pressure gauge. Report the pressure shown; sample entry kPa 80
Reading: kPa 59
